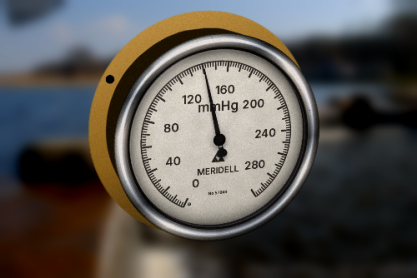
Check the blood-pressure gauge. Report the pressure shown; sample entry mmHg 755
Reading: mmHg 140
